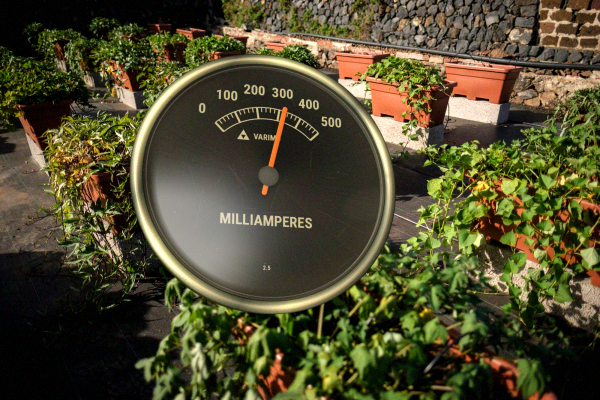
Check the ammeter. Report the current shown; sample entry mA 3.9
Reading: mA 320
